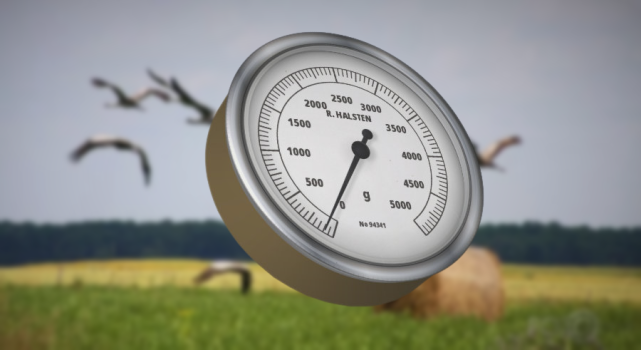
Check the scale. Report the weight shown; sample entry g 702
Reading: g 100
